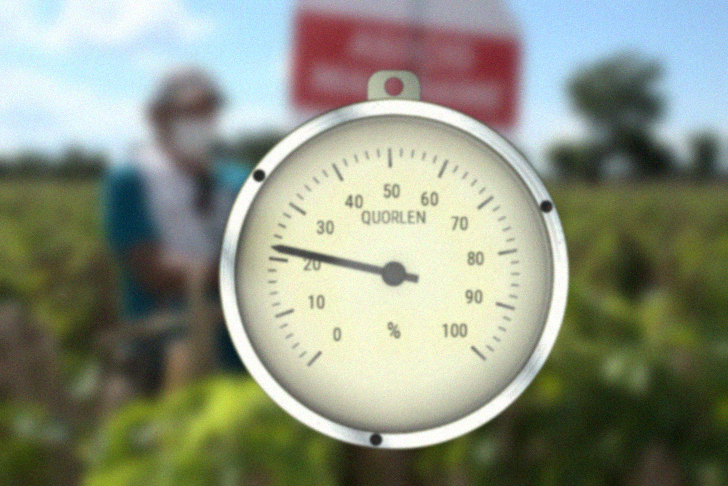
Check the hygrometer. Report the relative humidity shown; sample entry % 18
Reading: % 22
